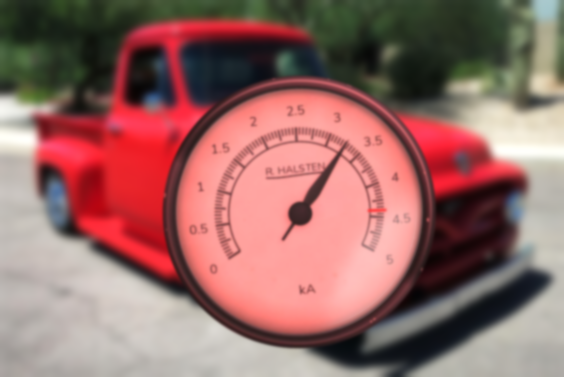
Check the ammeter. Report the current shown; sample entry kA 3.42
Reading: kA 3.25
